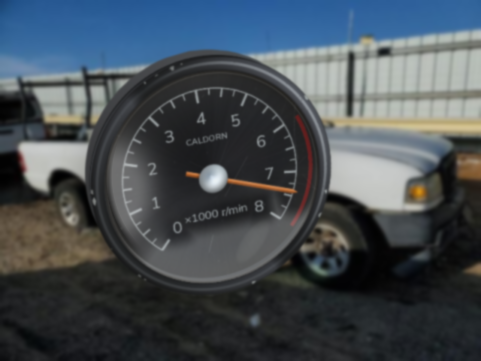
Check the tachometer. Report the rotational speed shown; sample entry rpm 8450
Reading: rpm 7375
